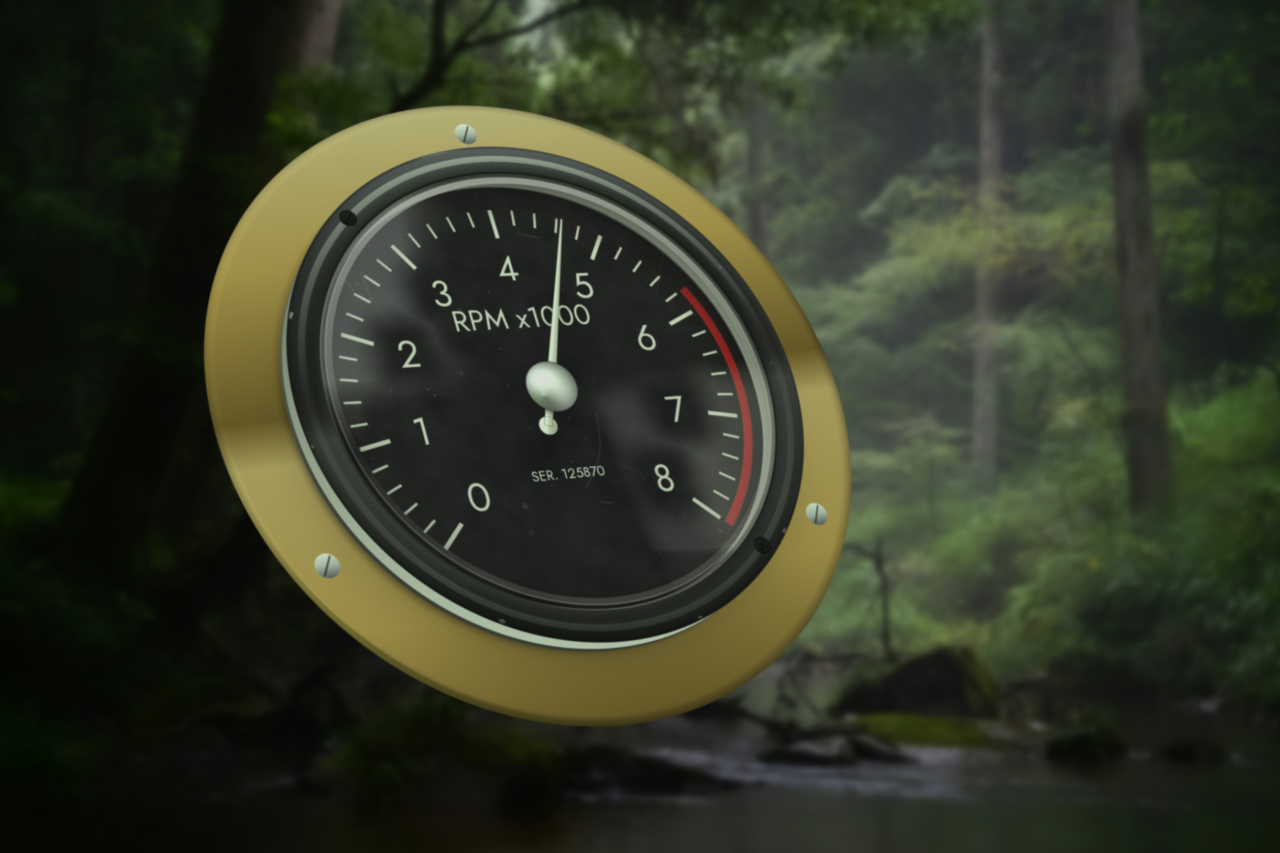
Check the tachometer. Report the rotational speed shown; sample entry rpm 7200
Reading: rpm 4600
